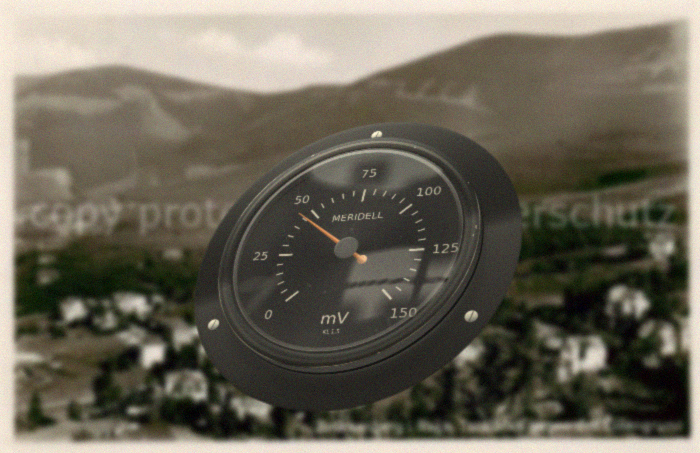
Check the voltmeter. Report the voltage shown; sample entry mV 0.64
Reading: mV 45
